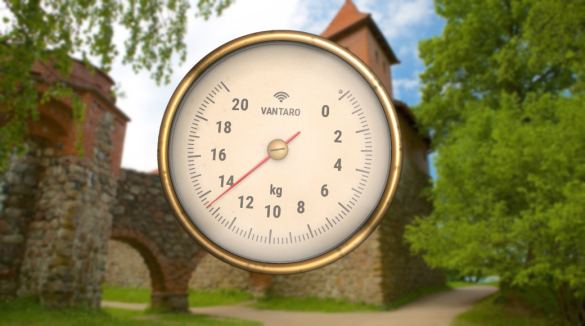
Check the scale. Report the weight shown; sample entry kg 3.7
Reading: kg 13.4
